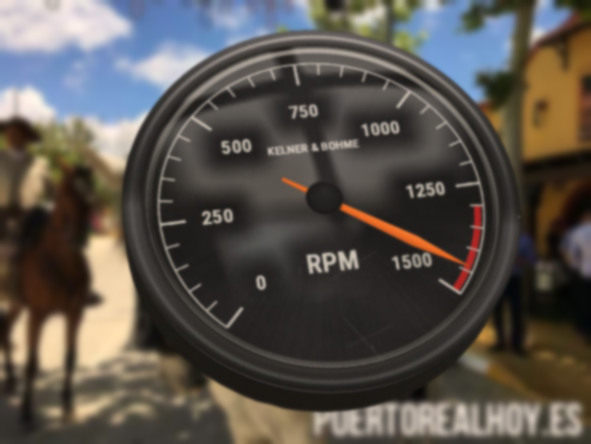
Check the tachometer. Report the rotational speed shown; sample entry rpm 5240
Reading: rpm 1450
